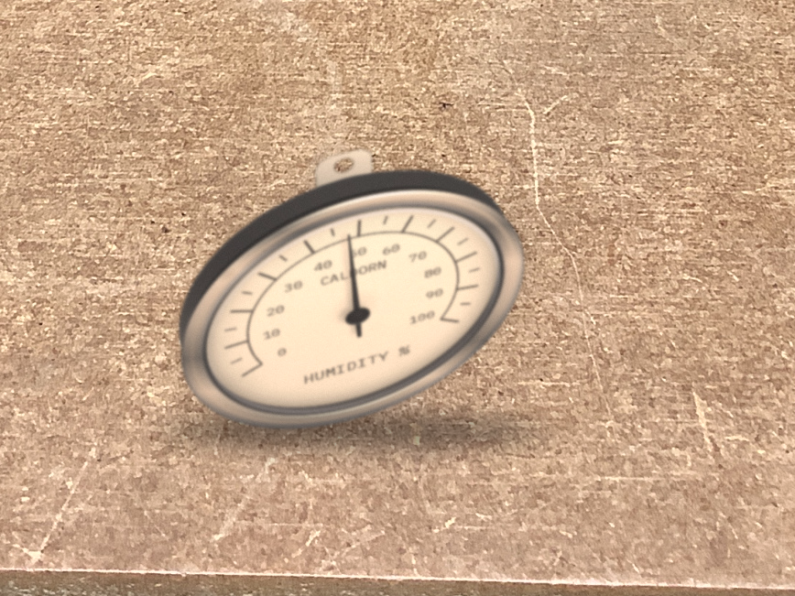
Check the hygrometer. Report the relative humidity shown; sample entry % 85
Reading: % 47.5
